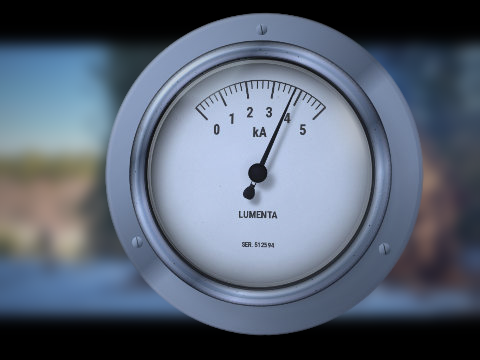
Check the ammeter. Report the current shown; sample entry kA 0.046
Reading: kA 3.8
